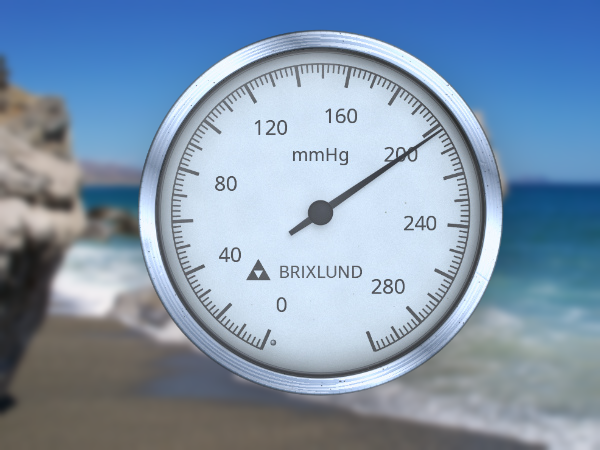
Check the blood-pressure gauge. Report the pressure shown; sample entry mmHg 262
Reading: mmHg 202
